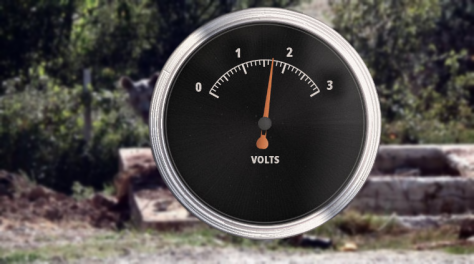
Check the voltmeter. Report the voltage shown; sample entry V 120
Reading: V 1.7
